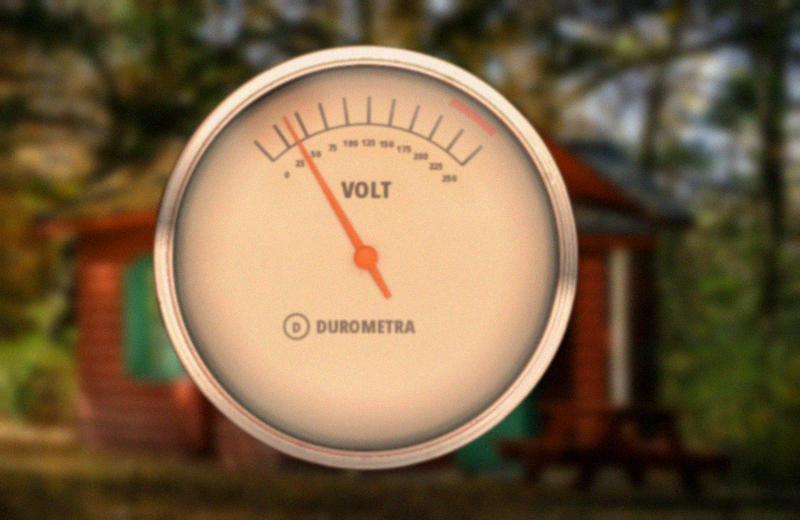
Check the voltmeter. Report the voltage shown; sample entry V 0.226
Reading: V 37.5
